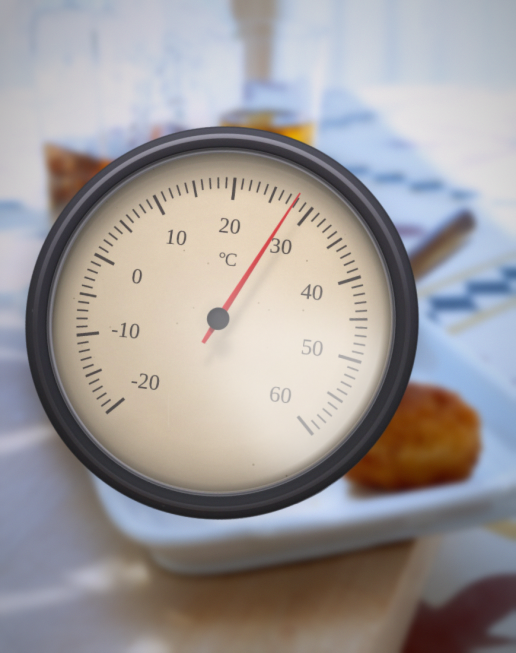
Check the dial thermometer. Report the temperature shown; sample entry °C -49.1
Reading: °C 28
